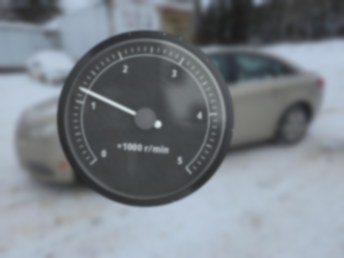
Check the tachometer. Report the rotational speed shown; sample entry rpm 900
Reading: rpm 1200
